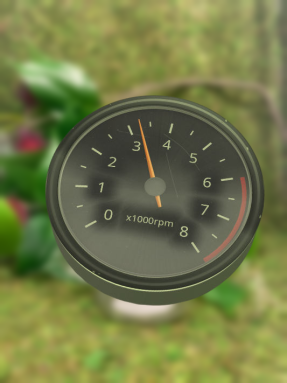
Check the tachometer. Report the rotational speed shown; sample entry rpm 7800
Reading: rpm 3250
